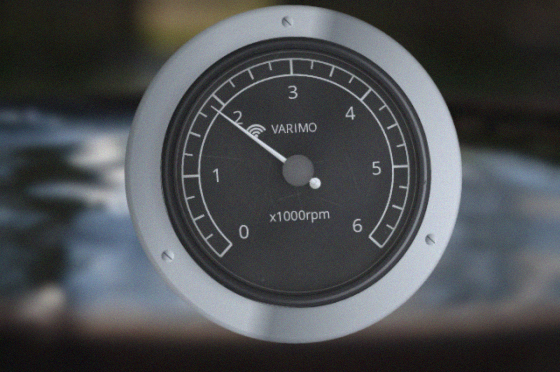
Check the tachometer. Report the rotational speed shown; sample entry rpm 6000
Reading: rpm 1875
